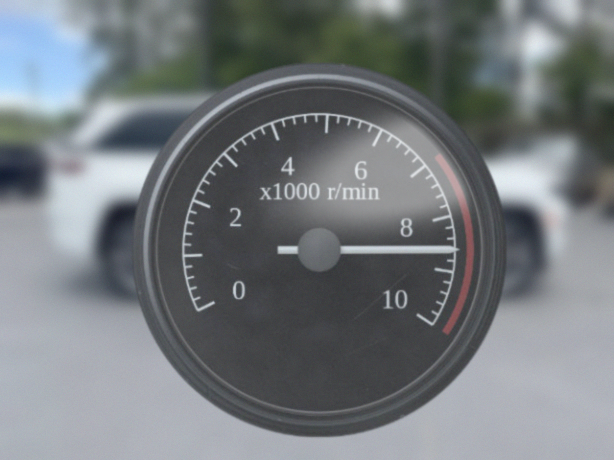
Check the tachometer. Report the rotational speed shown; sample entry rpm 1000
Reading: rpm 8600
